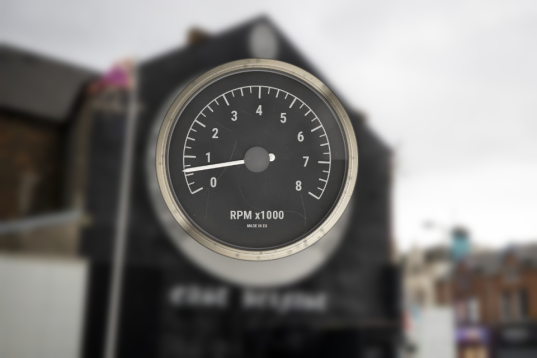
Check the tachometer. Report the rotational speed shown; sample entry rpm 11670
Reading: rpm 625
